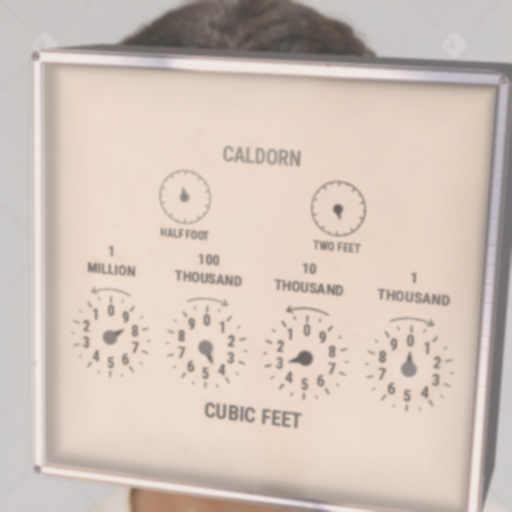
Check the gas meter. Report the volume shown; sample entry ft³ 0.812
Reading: ft³ 843000
